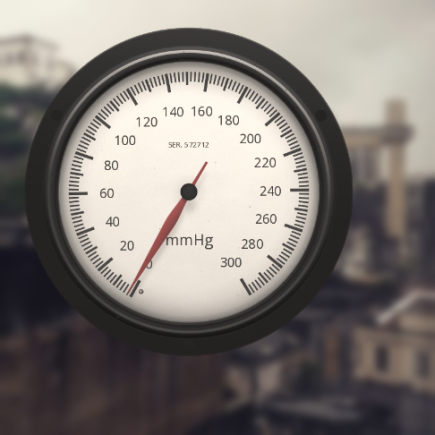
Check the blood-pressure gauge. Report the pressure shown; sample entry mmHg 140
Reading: mmHg 2
